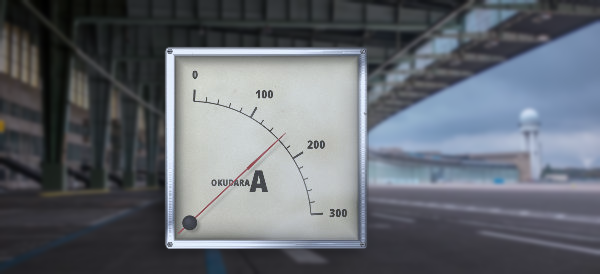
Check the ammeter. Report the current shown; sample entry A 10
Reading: A 160
